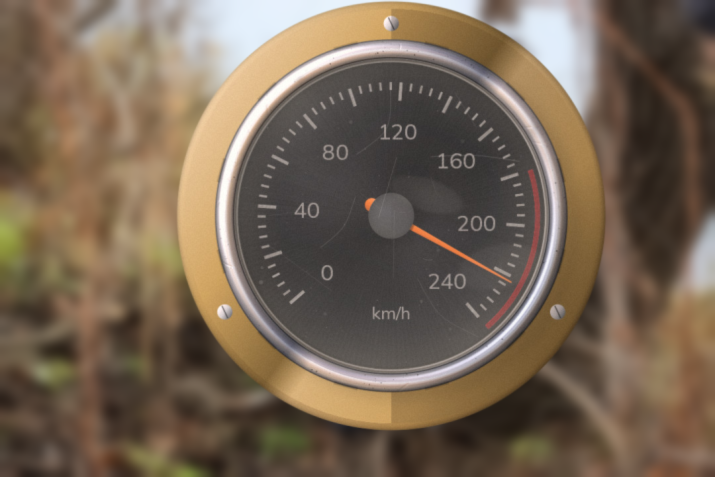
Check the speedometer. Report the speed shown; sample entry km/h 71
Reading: km/h 222
